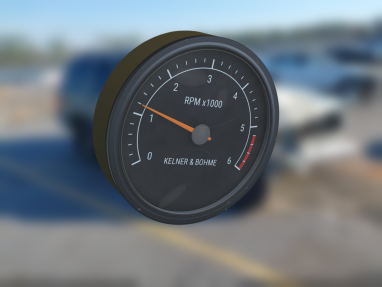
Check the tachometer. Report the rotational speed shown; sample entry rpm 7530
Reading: rpm 1200
